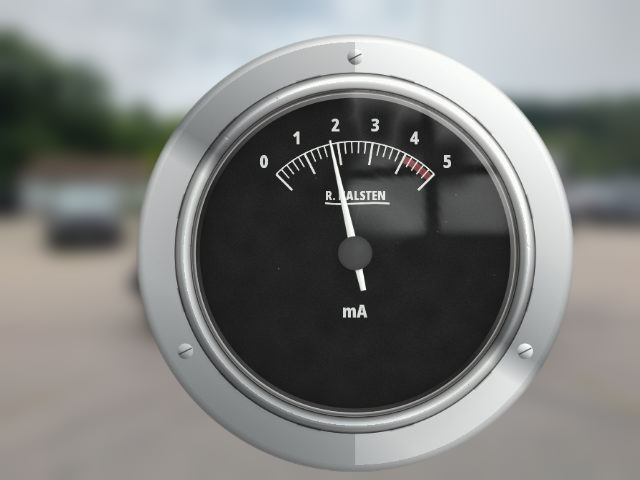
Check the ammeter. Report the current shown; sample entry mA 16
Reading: mA 1.8
